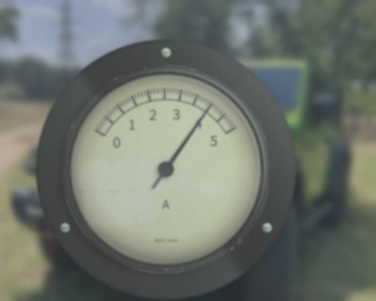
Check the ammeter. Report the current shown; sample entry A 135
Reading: A 4
